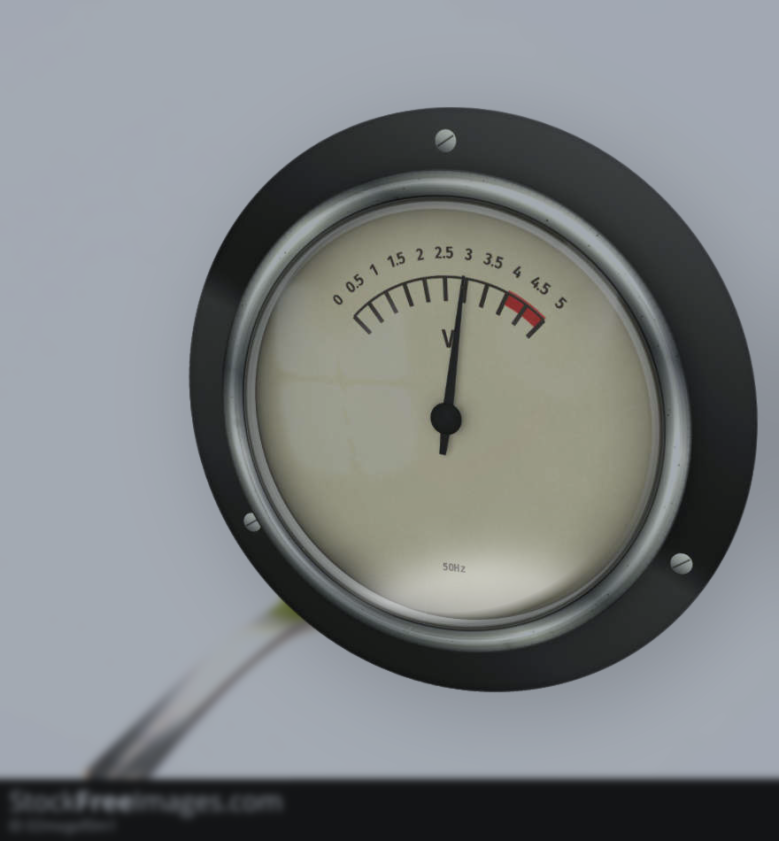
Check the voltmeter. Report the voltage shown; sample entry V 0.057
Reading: V 3
